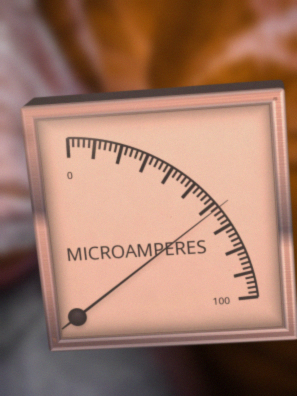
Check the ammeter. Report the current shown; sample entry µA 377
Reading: µA 62
